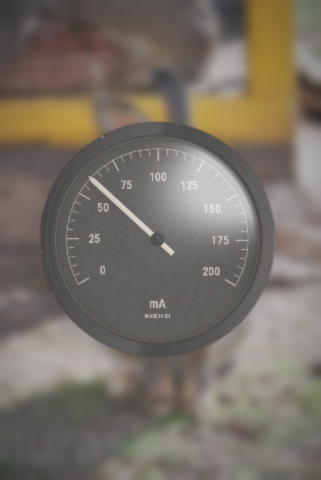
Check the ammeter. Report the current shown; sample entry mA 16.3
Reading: mA 60
